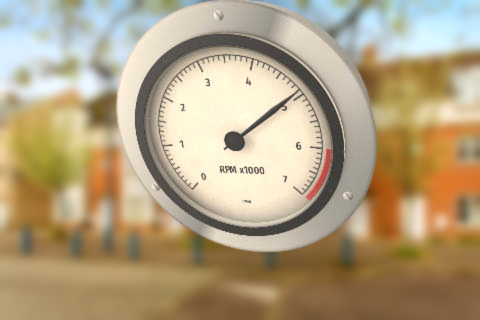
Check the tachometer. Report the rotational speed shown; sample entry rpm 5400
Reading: rpm 4900
